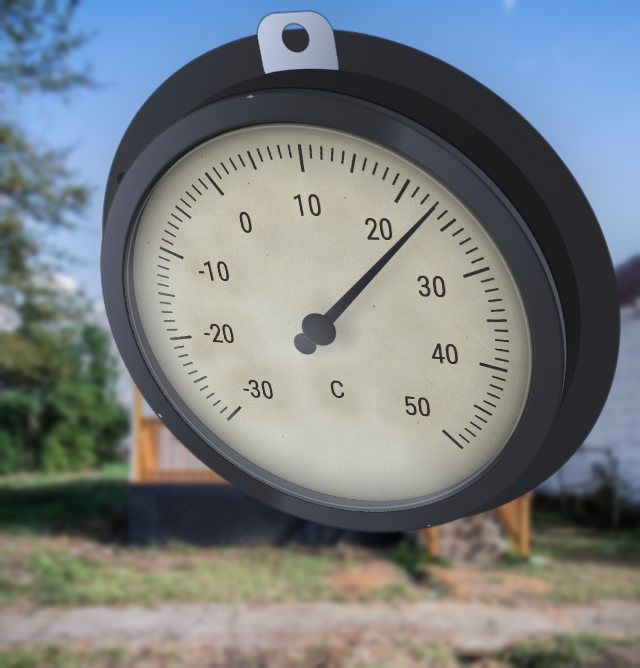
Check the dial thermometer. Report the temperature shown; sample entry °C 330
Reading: °C 23
